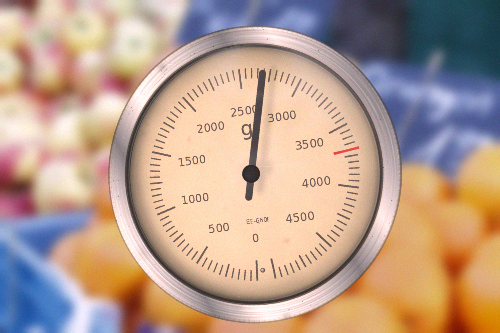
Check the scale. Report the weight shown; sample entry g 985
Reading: g 2700
